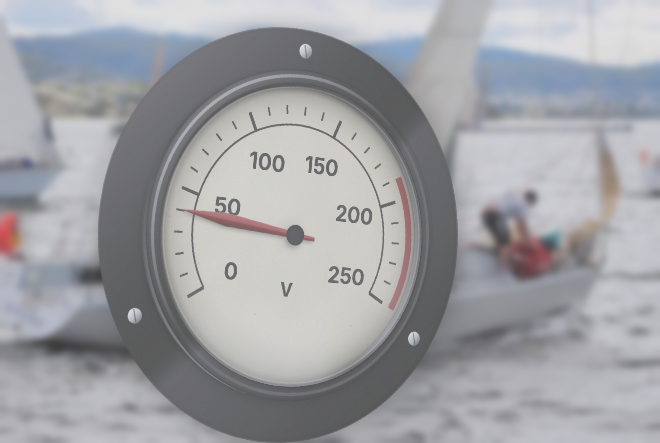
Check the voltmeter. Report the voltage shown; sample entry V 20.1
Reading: V 40
